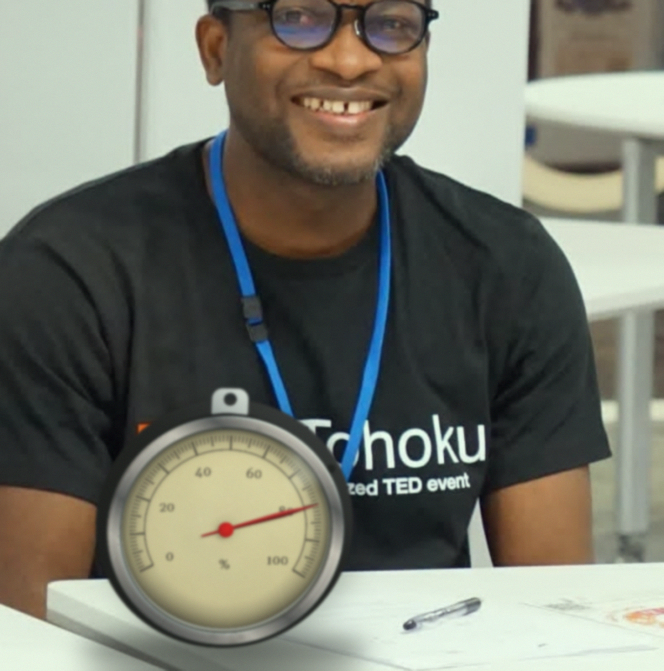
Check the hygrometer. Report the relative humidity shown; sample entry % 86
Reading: % 80
